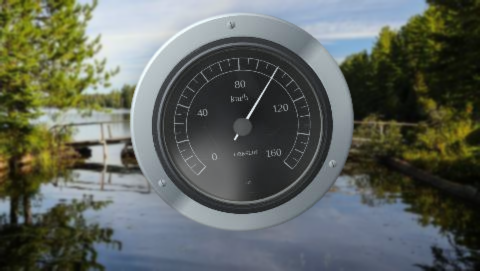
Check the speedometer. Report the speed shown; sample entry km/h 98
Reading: km/h 100
